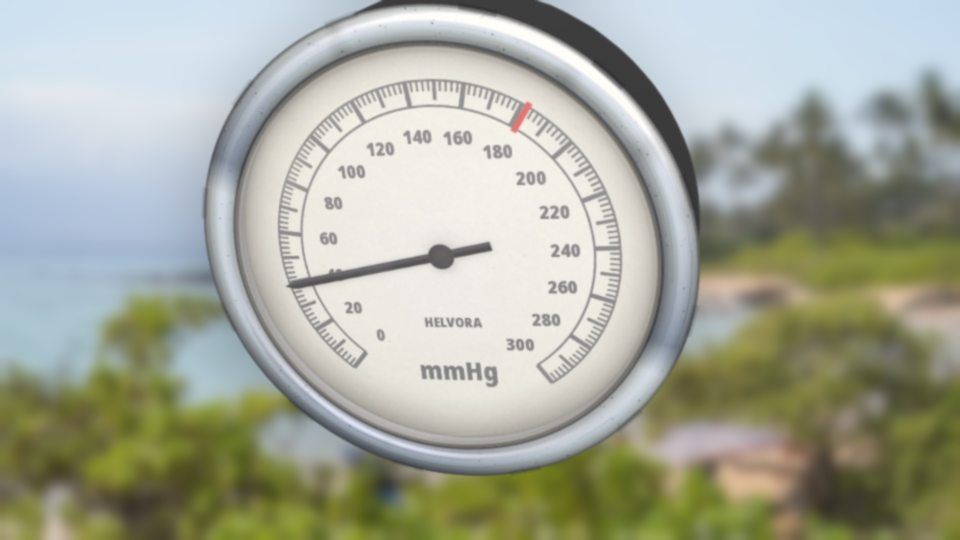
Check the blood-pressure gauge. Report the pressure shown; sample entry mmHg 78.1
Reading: mmHg 40
